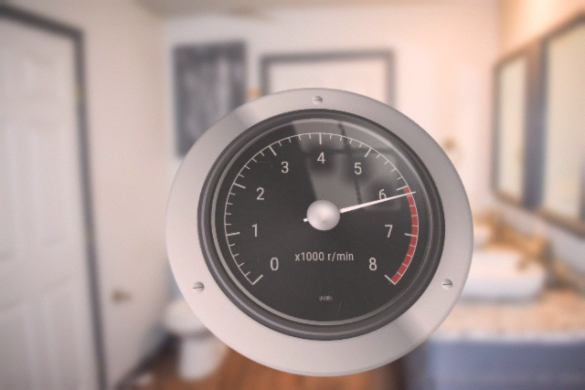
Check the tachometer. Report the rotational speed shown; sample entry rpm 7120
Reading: rpm 6200
